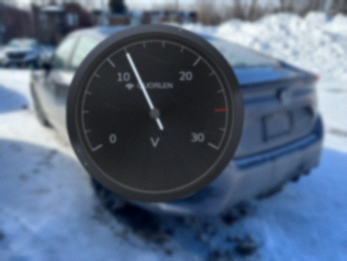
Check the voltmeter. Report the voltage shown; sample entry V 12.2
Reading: V 12
